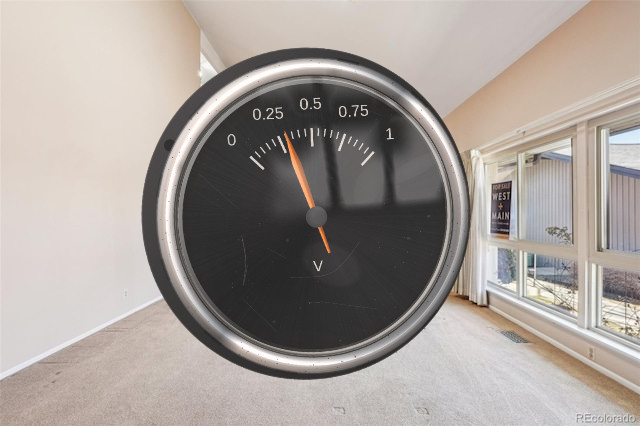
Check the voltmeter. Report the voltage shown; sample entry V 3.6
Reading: V 0.3
